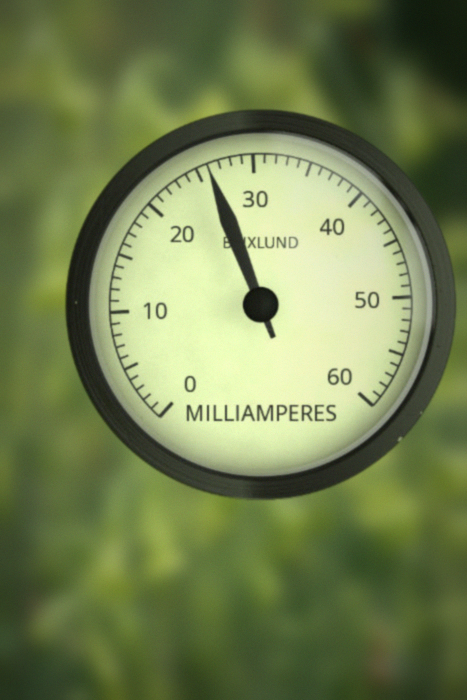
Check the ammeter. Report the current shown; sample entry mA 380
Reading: mA 26
